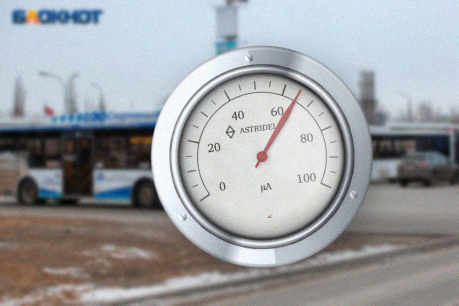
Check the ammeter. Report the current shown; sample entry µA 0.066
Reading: µA 65
